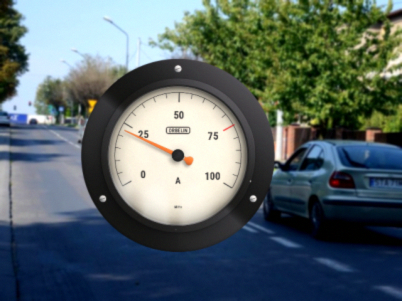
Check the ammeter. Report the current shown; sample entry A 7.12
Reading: A 22.5
